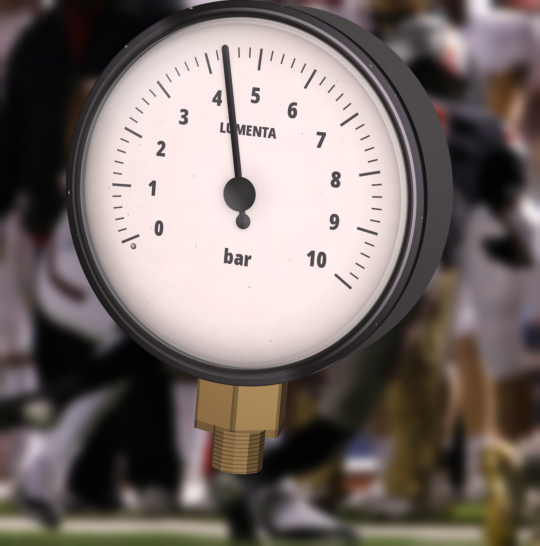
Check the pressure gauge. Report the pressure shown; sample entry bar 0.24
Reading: bar 4.4
